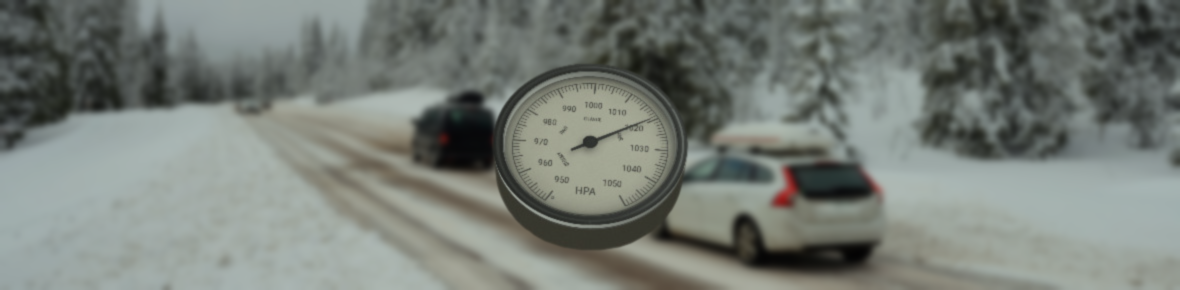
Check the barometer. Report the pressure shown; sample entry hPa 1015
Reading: hPa 1020
